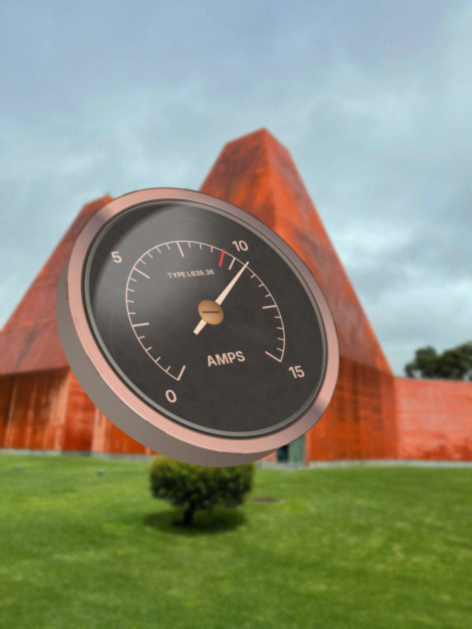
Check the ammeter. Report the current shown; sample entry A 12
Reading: A 10.5
